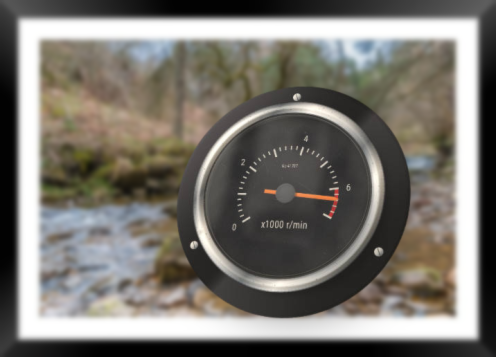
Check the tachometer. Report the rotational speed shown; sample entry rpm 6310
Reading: rpm 6400
